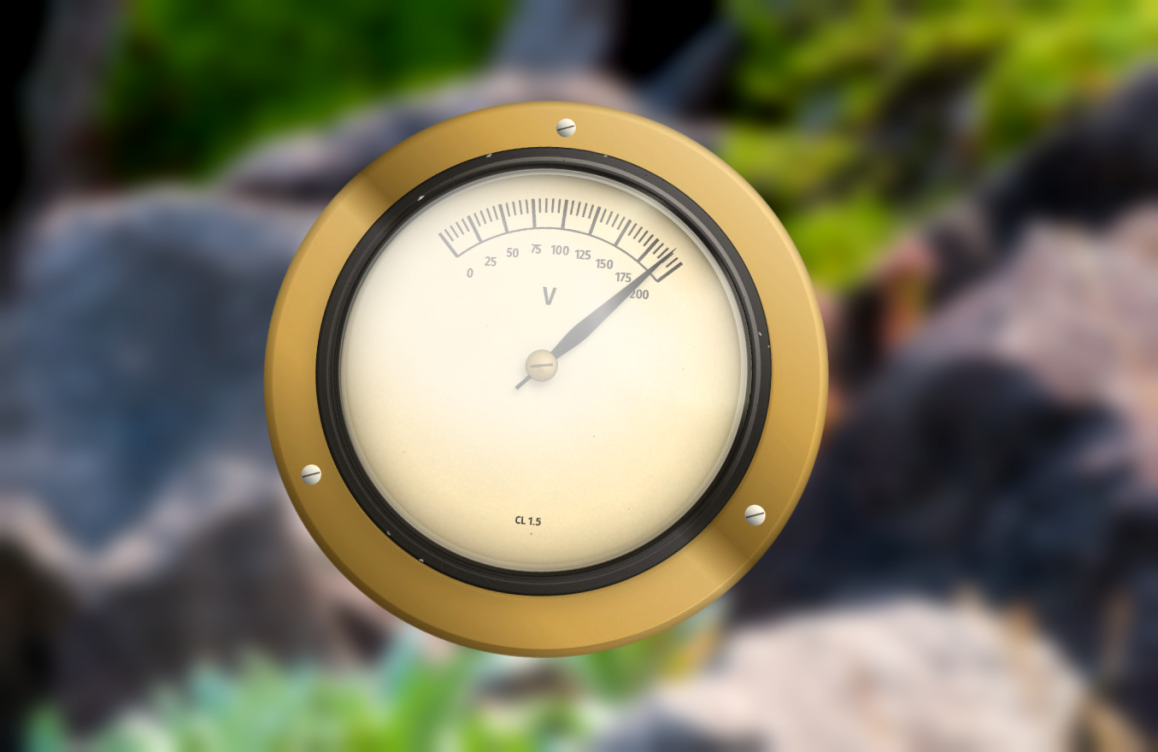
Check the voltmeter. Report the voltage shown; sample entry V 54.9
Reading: V 190
